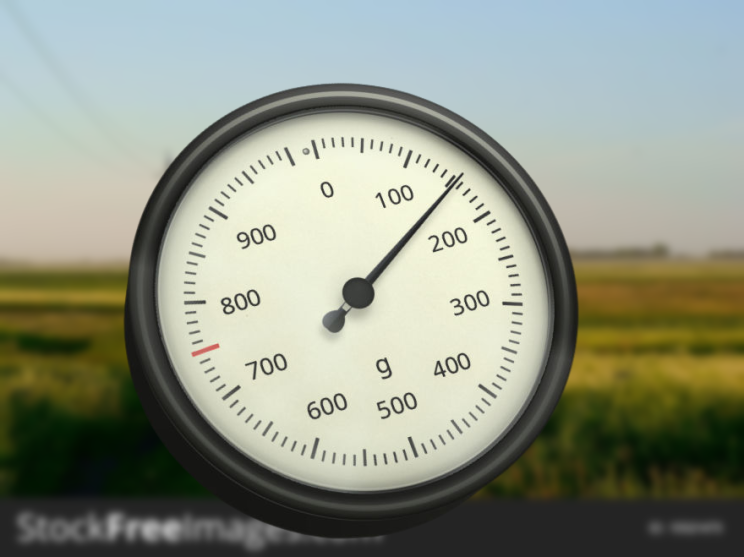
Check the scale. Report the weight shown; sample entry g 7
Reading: g 155
